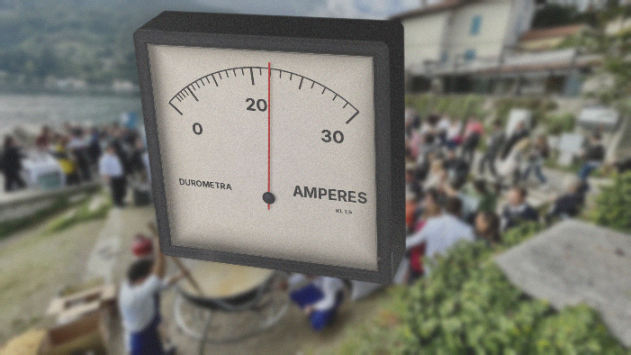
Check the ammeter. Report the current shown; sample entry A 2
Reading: A 22
